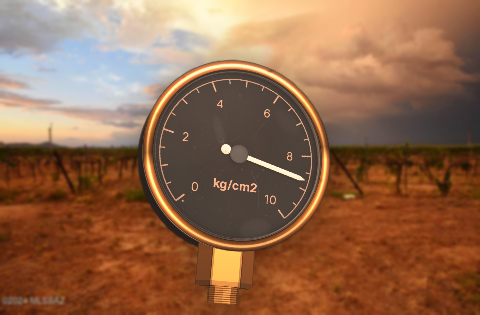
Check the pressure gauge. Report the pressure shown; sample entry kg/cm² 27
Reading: kg/cm² 8.75
